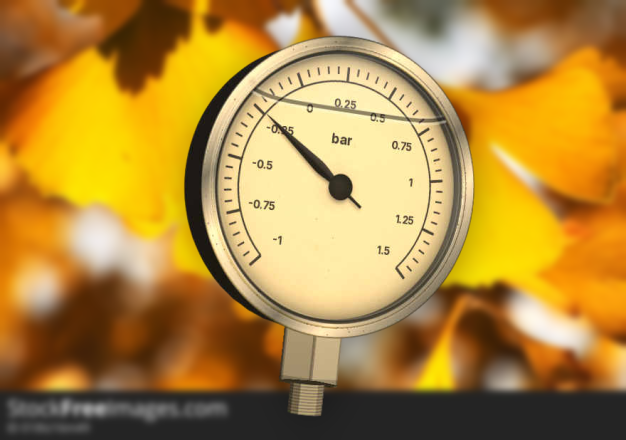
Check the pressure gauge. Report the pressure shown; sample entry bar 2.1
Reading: bar -0.25
